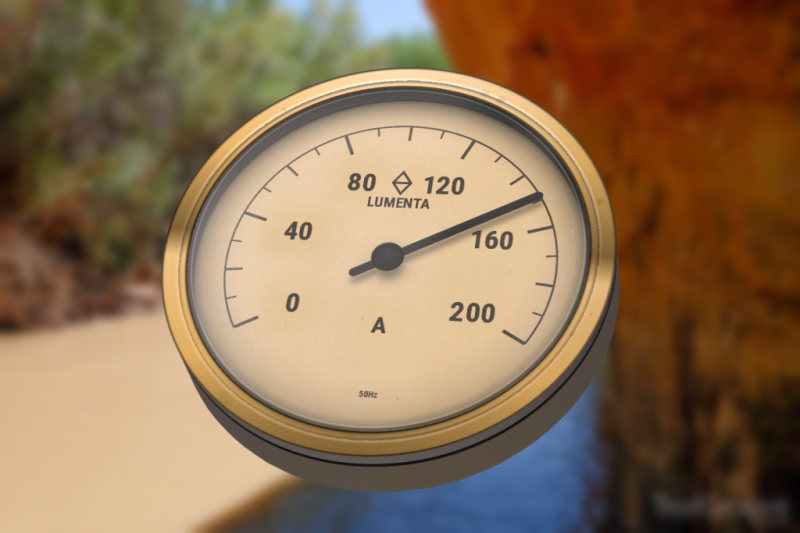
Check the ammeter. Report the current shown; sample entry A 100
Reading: A 150
